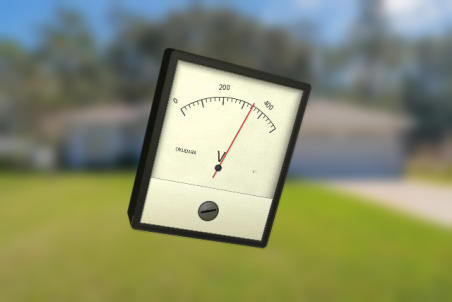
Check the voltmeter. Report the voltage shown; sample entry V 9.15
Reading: V 340
